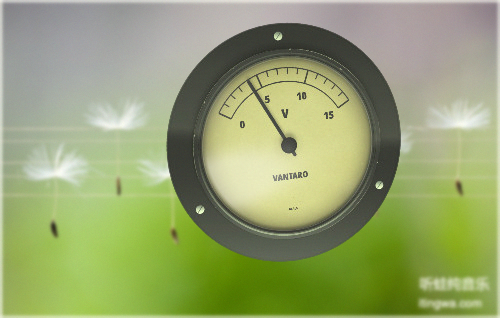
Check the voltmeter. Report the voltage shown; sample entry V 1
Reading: V 4
